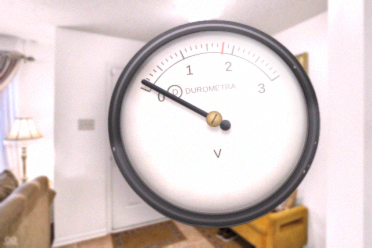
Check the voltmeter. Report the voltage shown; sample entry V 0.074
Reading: V 0.1
